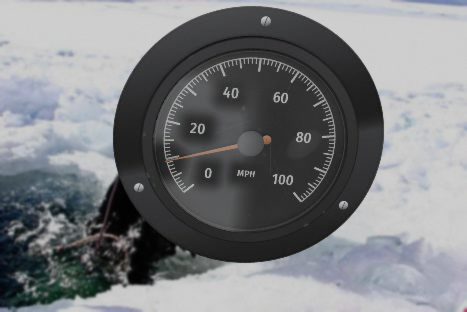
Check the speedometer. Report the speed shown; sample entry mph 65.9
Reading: mph 10
